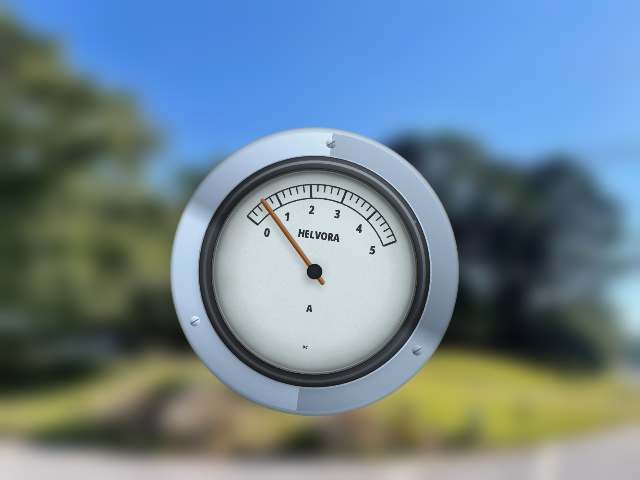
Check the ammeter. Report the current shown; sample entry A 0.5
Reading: A 0.6
